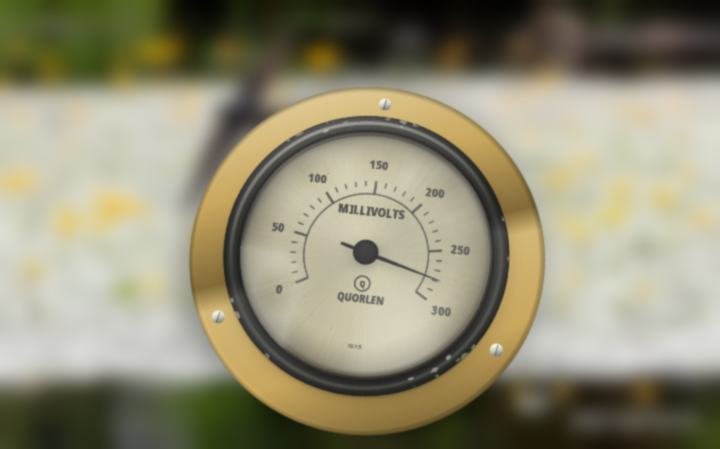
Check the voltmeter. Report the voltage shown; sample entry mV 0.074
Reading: mV 280
